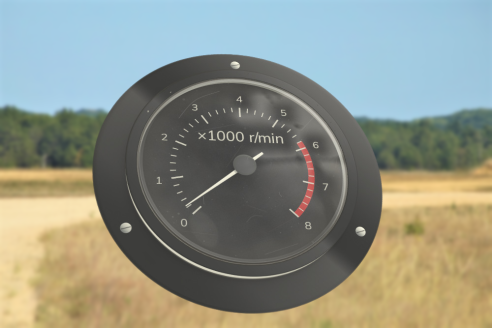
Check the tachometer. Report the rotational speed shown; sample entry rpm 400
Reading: rpm 200
